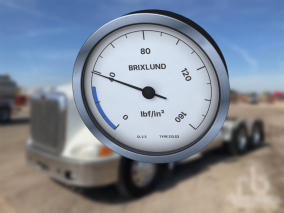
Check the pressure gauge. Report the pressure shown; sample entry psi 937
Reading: psi 40
